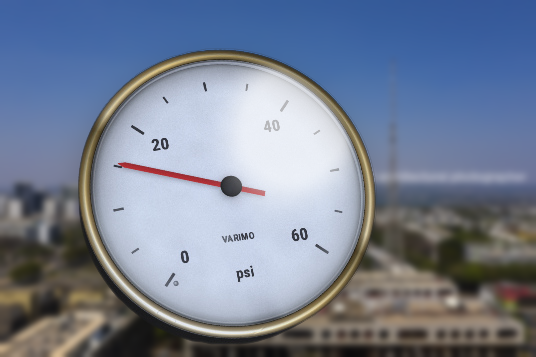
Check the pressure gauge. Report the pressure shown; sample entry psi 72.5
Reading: psi 15
